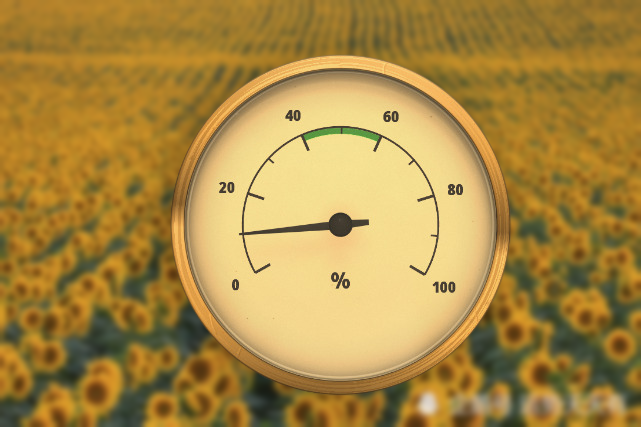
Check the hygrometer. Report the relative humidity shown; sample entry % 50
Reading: % 10
